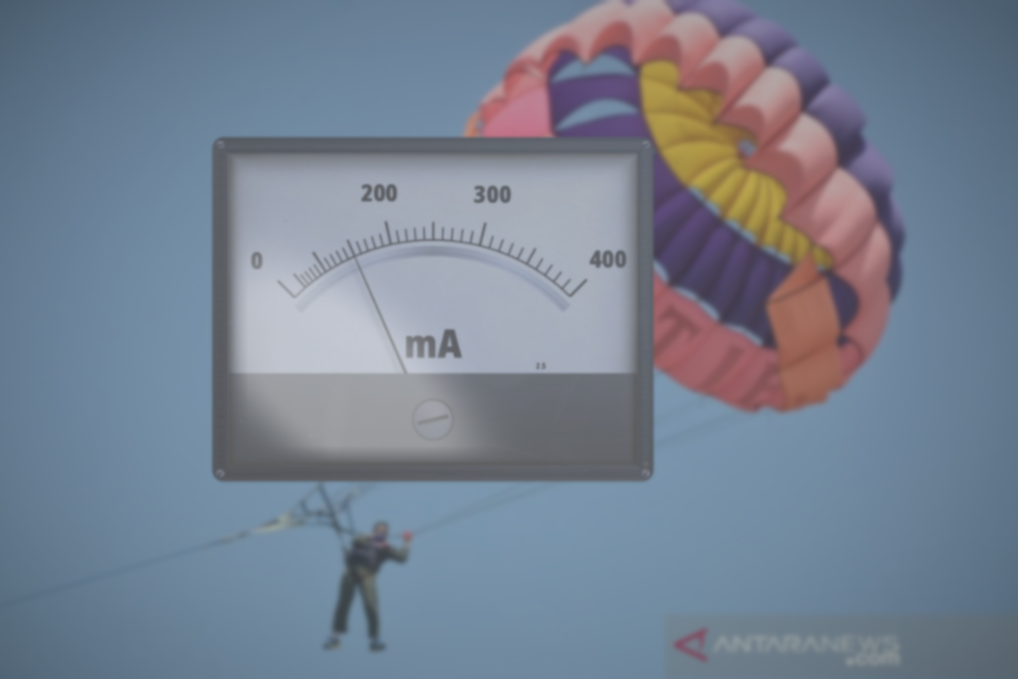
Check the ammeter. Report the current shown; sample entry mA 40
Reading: mA 150
